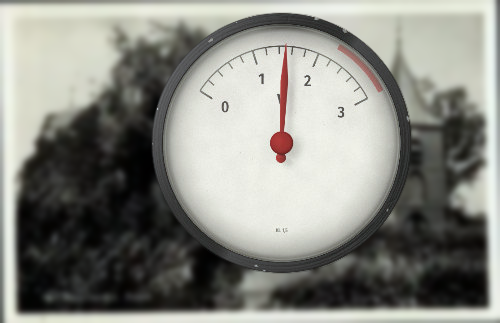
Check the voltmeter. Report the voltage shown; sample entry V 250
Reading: V 1.5
